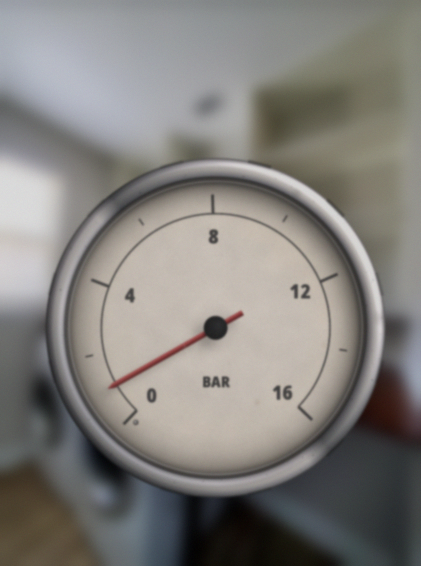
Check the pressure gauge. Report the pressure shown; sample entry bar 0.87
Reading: bar 1
